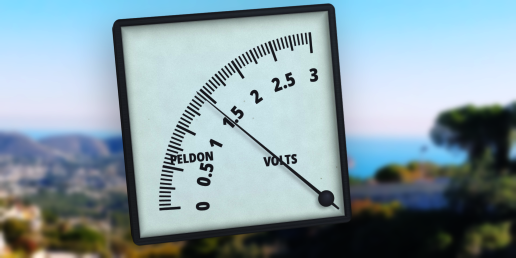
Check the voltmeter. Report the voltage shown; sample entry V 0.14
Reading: V 1.45
